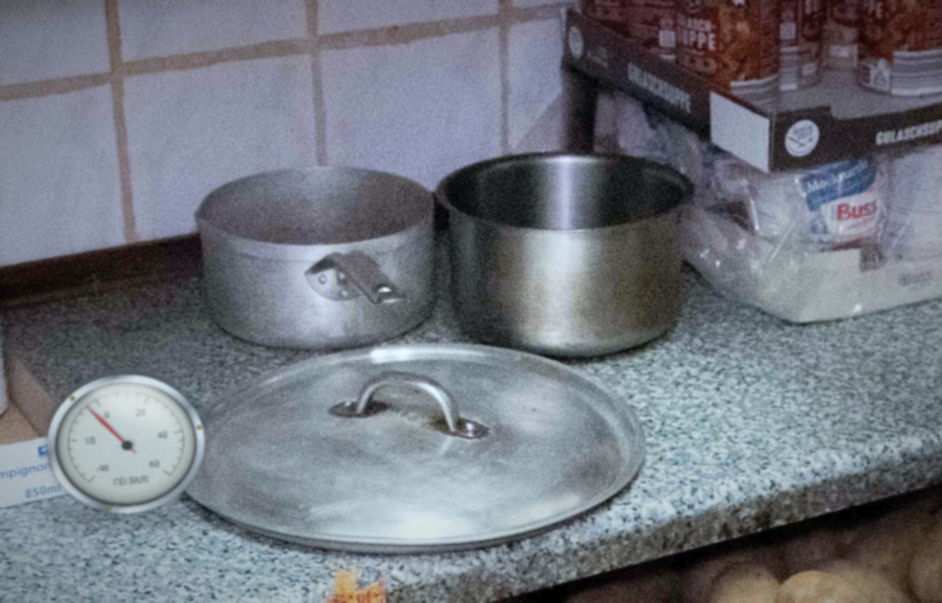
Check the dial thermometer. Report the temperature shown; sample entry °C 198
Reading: °C -4
